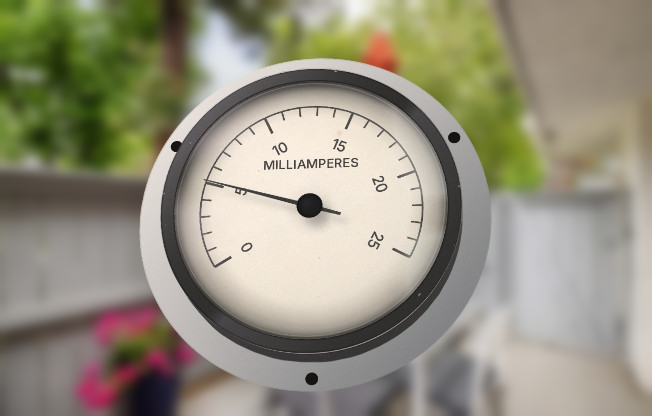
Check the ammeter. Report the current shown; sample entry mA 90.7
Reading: mA 5
